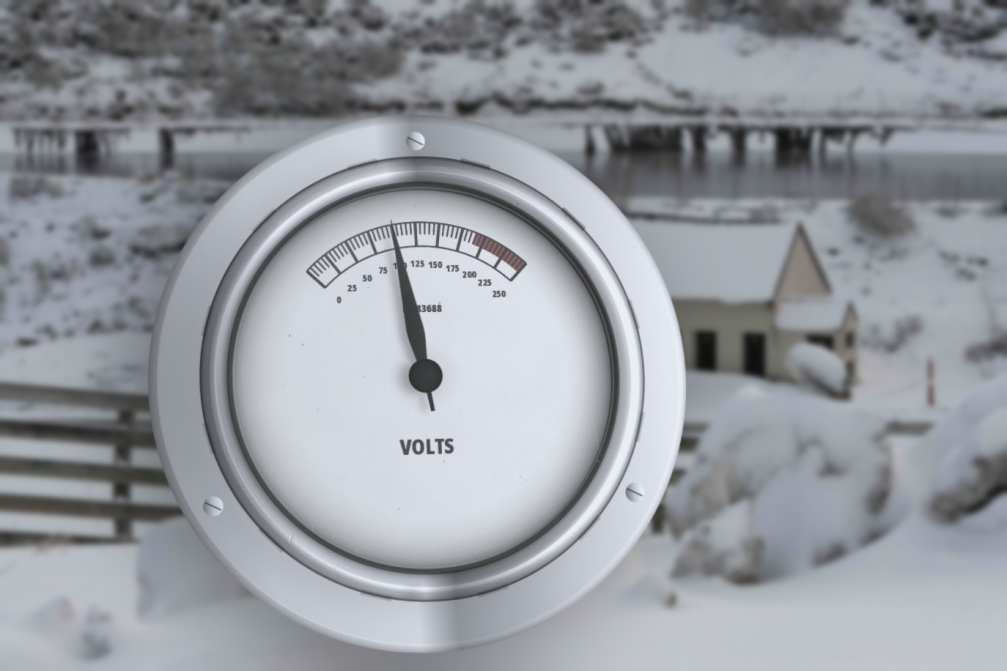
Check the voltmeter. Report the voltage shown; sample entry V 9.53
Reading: V 100
